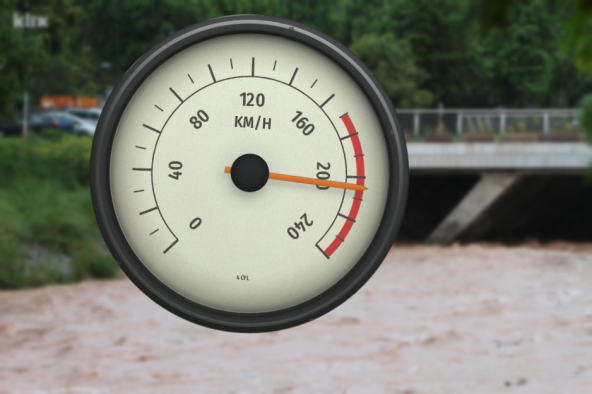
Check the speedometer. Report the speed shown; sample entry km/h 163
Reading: km/h 205
